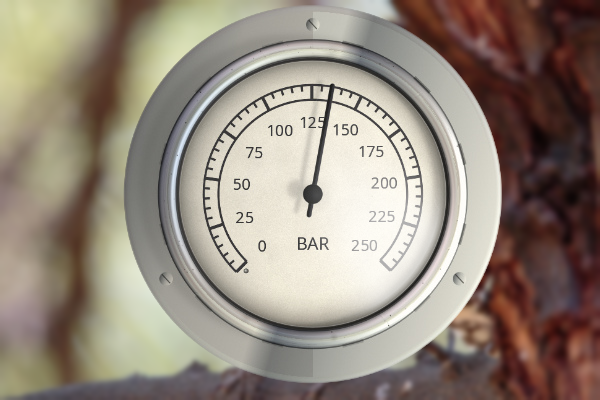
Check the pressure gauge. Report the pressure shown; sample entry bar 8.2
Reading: bar 135
